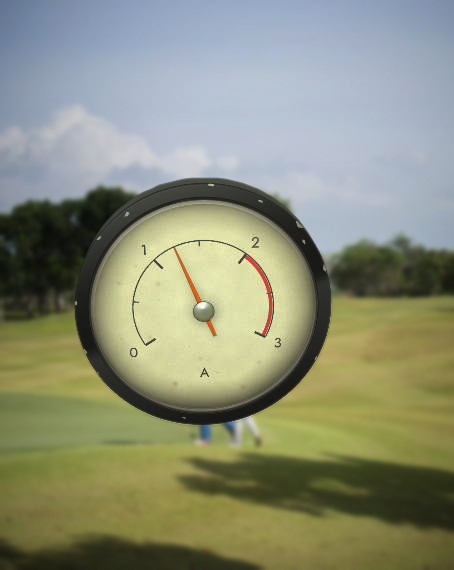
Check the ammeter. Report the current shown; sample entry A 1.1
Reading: A 1.25
